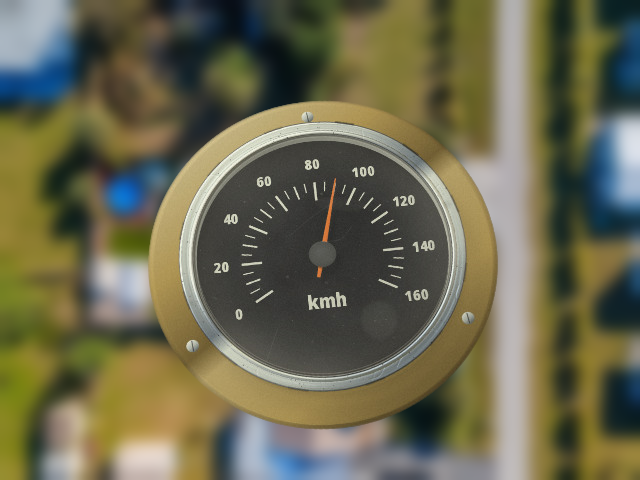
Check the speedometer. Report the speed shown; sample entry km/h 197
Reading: km/h 90
